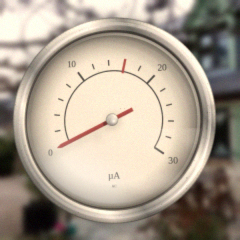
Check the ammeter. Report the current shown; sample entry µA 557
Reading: µA 0
